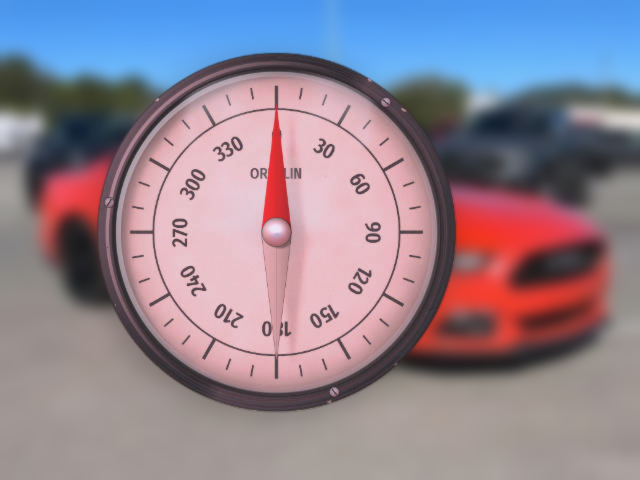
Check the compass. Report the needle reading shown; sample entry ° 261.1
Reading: ° 0
